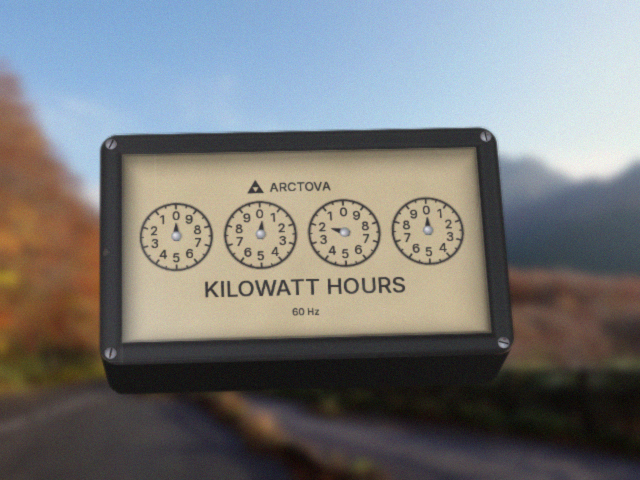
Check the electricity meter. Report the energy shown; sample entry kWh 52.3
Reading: kWh 20
